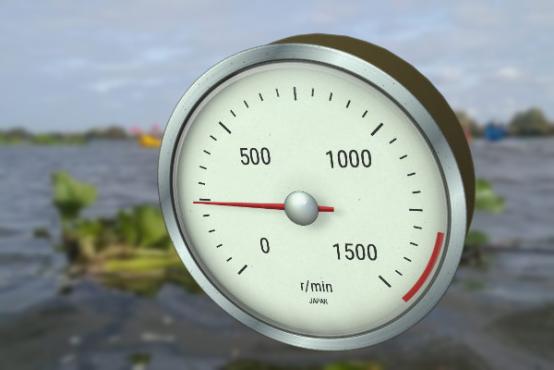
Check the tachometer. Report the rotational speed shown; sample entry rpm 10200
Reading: rpm 250
